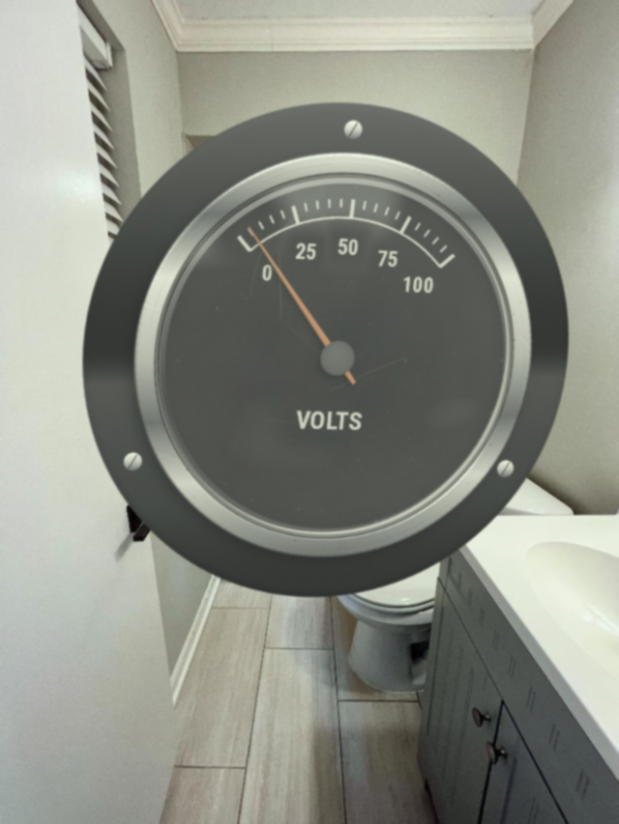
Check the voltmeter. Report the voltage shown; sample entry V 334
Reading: V 5
